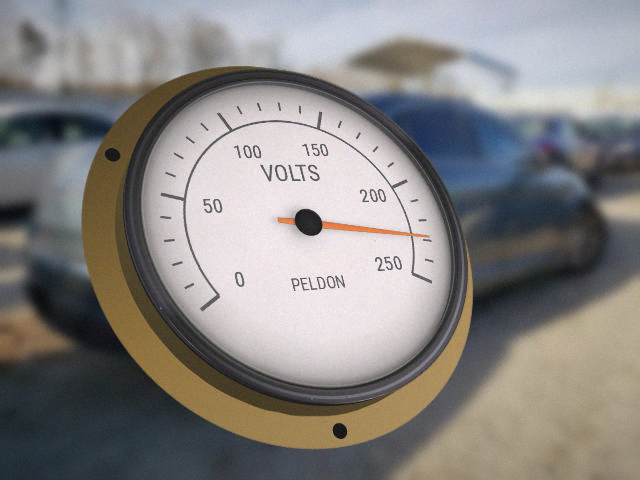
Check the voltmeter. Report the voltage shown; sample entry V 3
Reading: V 230
